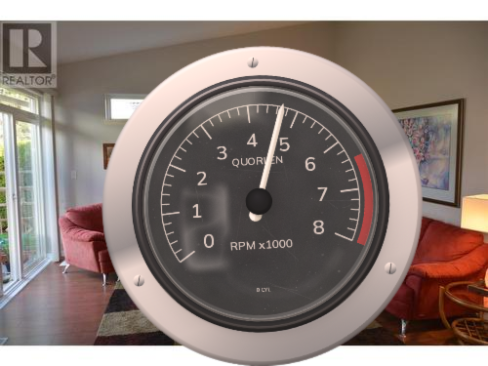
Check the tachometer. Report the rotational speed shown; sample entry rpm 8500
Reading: rpm 4700
